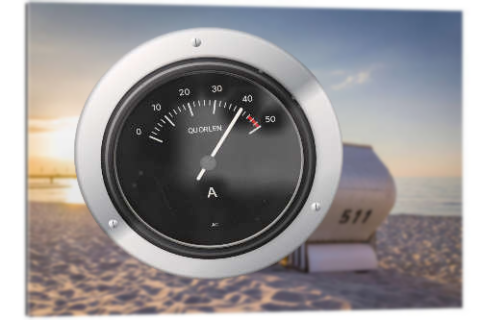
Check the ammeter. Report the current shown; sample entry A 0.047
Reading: A 40
